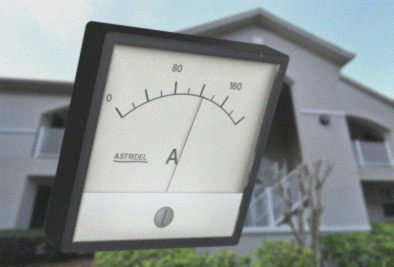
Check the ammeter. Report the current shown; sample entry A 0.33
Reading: A 120
